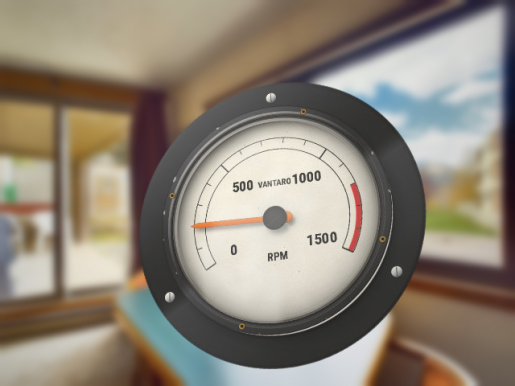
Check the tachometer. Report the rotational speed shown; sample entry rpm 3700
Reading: rpm 200
